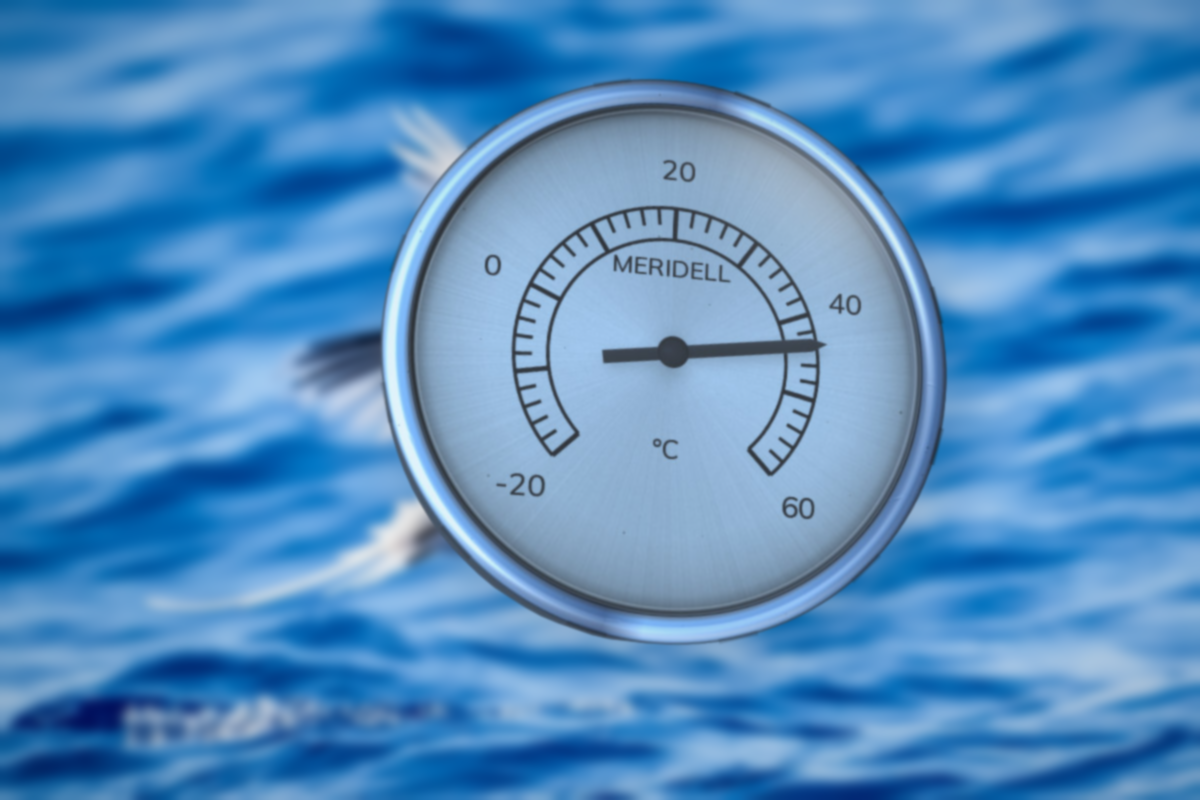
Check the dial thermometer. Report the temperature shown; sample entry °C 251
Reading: °C 44
